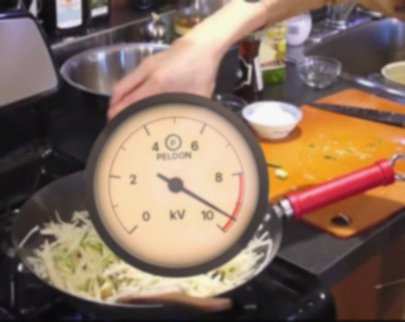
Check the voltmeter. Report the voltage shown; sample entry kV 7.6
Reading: kV 9.5
